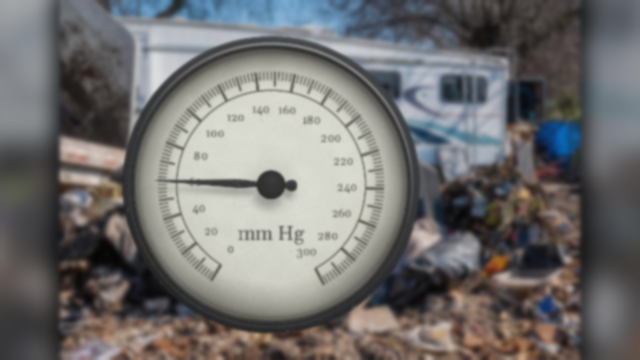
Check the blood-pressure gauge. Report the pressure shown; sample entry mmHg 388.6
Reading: mmHg 60
